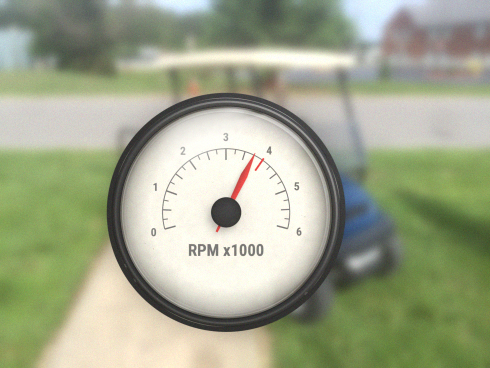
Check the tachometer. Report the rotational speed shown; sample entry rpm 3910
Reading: rpm 3750
